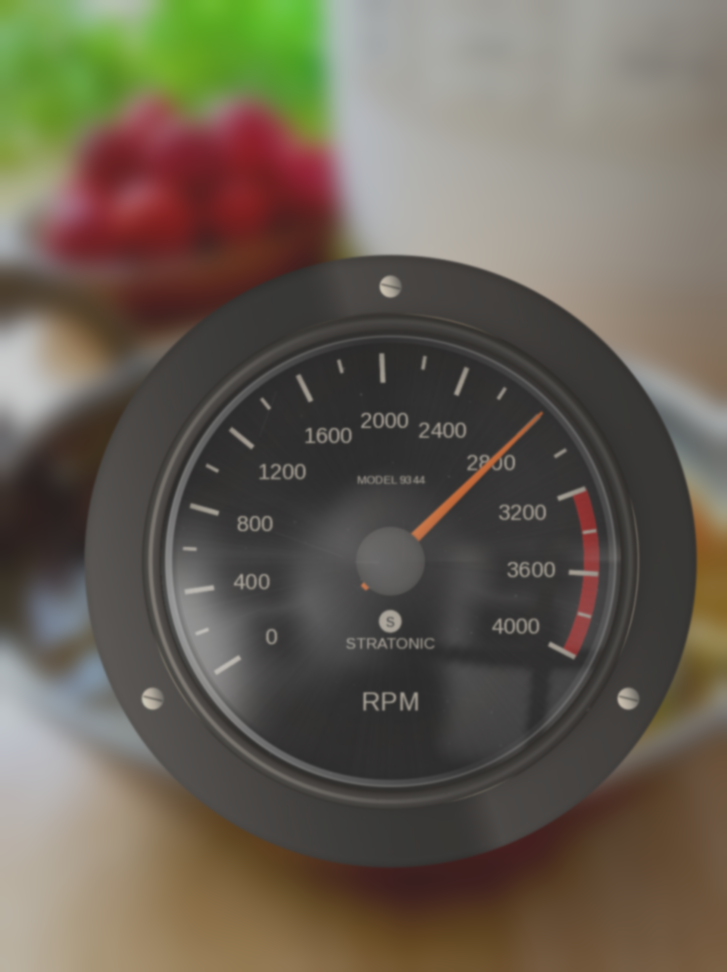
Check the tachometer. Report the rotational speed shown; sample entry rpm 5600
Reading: rpm 2800
